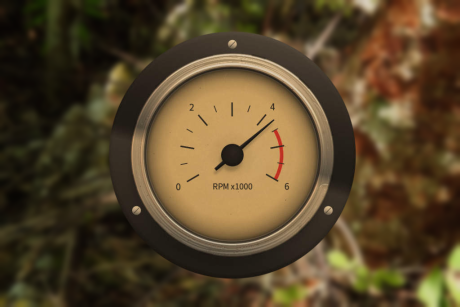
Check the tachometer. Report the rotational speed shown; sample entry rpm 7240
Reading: rpm 4250
